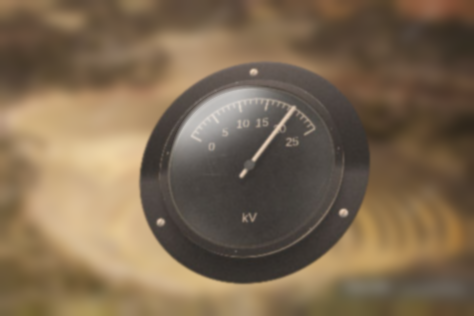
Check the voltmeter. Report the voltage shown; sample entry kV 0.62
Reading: kV 20
